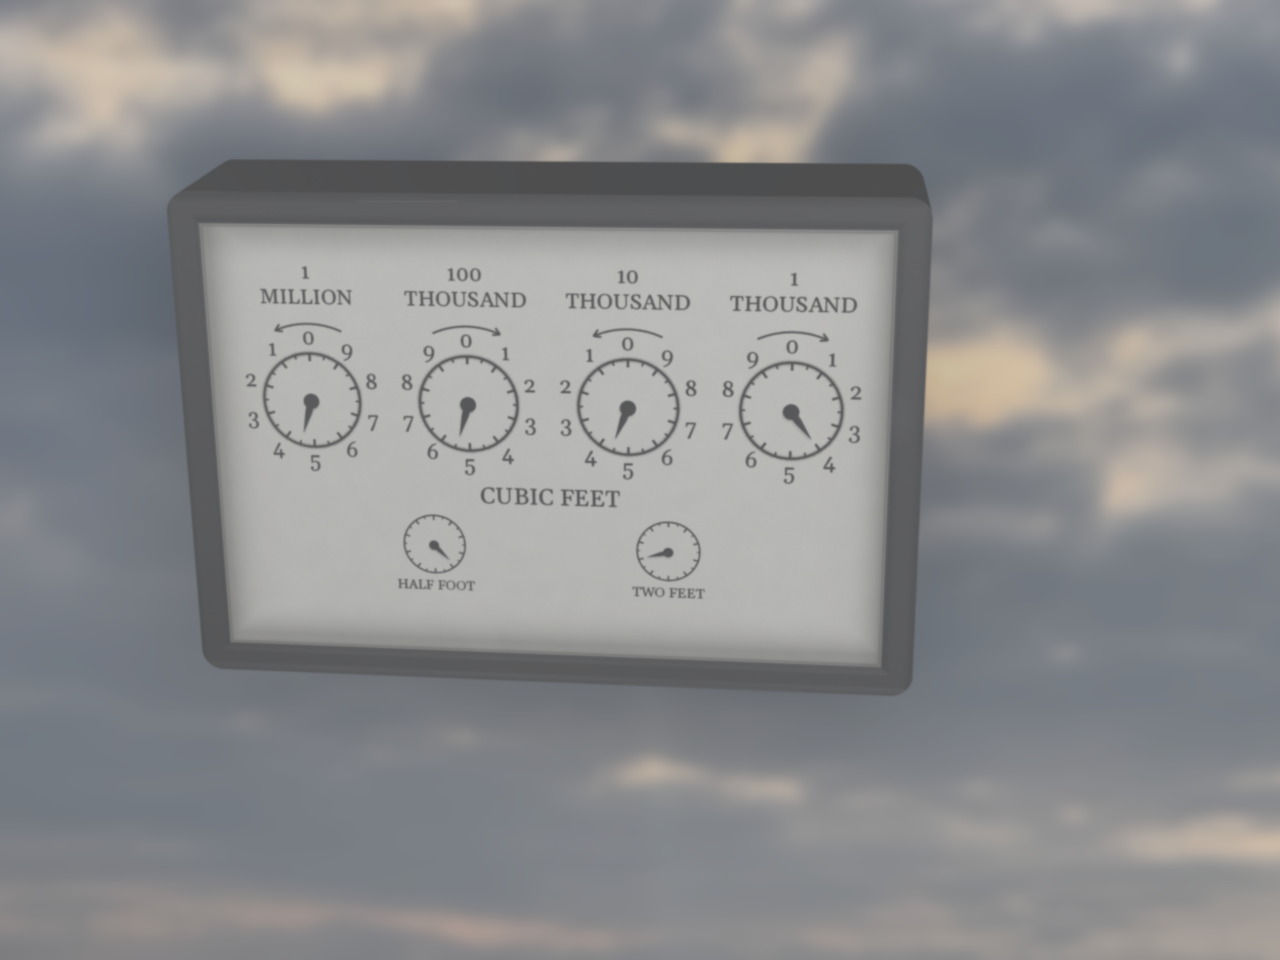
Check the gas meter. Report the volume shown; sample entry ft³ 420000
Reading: ft³ 454400
